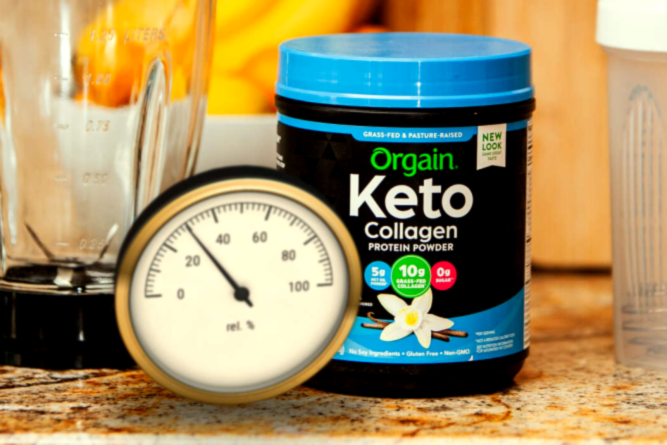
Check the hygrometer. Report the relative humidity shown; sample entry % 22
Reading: % 30
